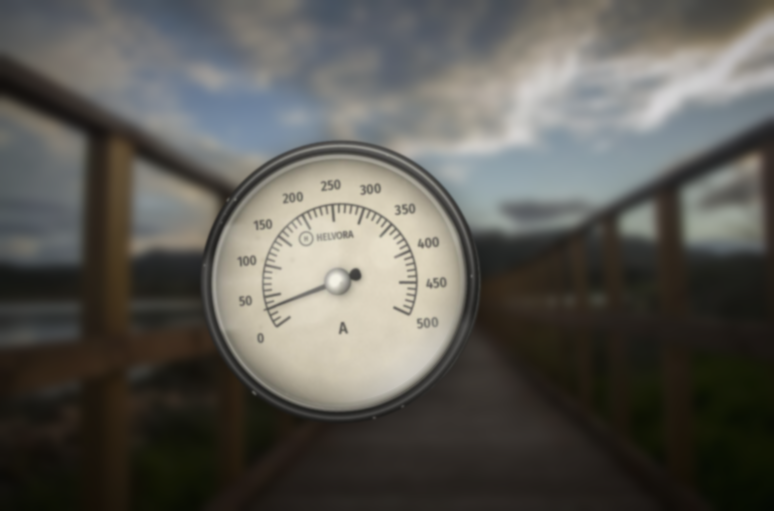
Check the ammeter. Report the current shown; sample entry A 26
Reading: A 30
